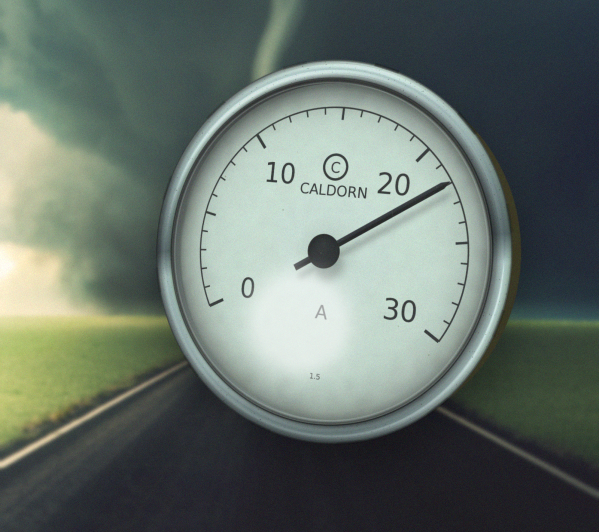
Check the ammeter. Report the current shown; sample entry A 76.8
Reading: A 22
